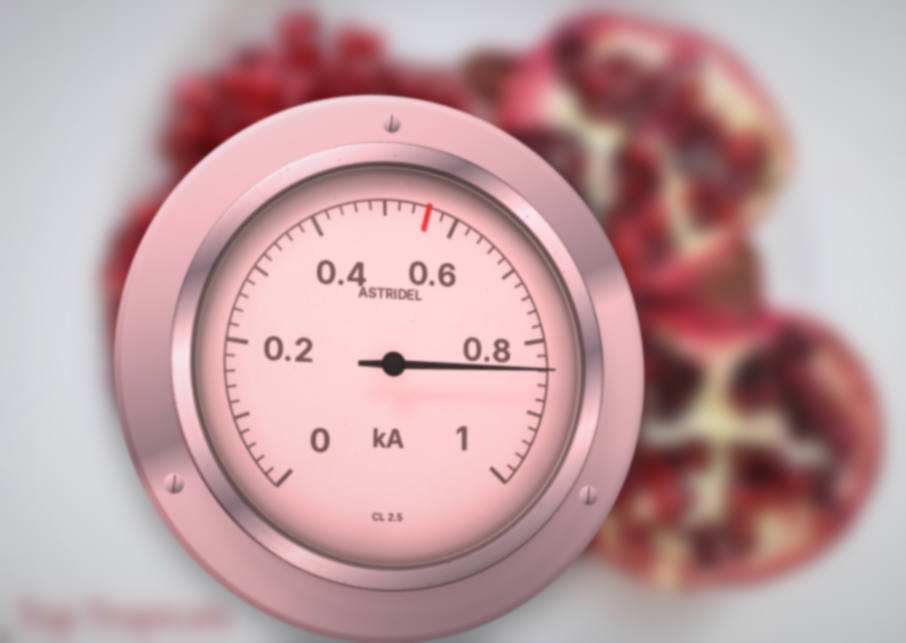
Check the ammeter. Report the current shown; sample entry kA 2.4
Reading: kA 0.84
